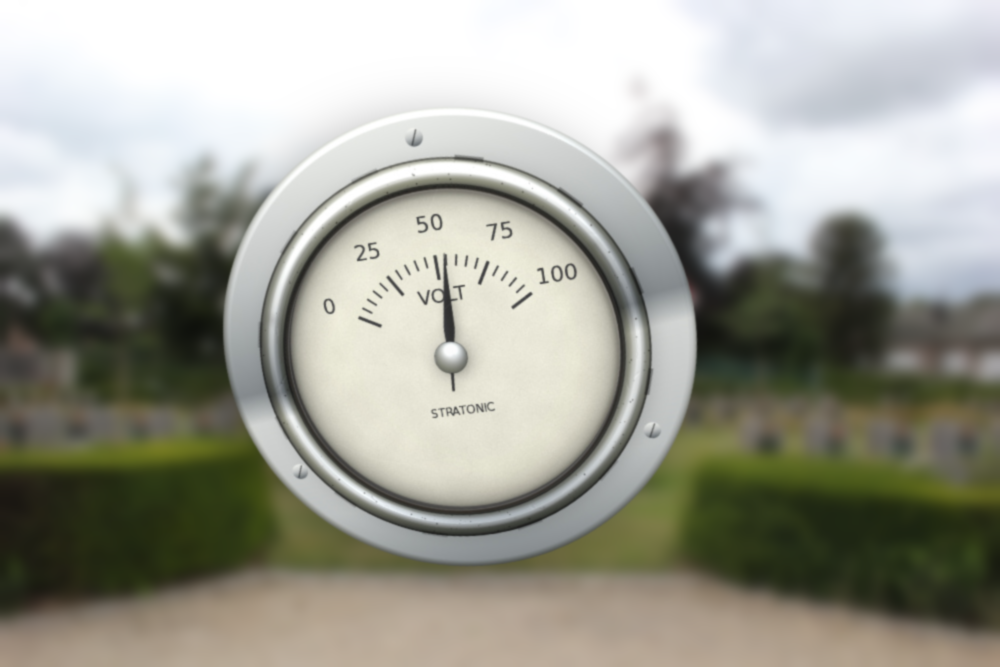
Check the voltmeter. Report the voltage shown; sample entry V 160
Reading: V 55
